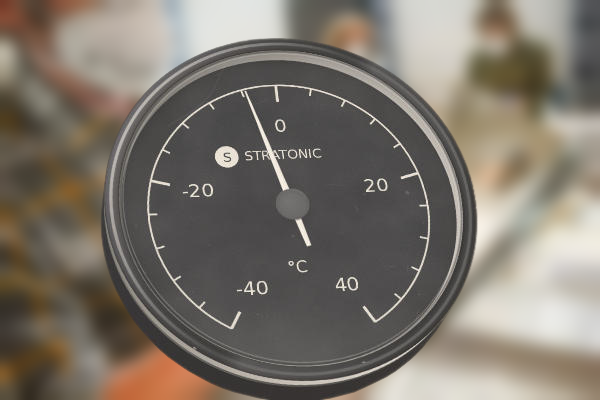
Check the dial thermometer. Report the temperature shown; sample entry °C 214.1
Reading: °C -4
